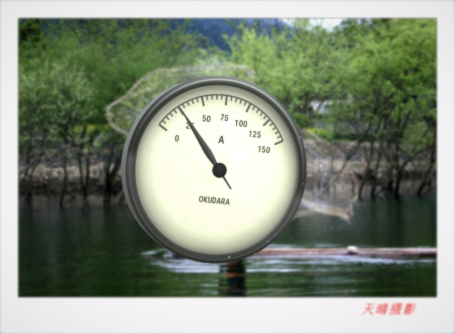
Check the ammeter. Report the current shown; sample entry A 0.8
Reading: A 25
